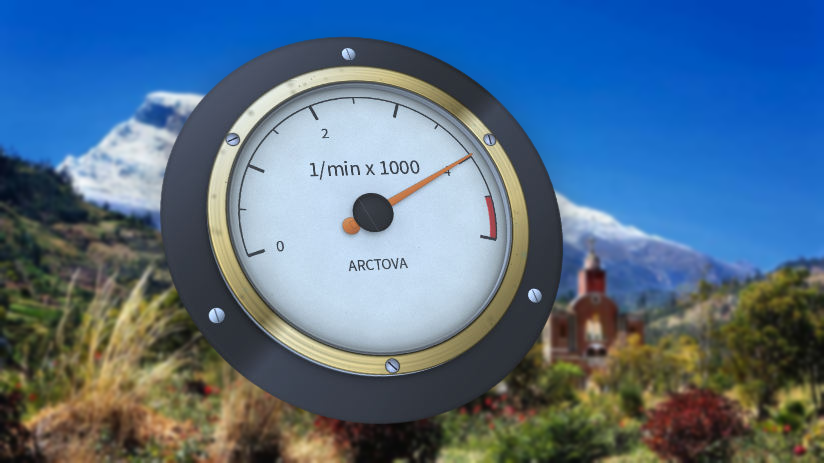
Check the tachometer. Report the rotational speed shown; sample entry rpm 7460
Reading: rpm 4000
